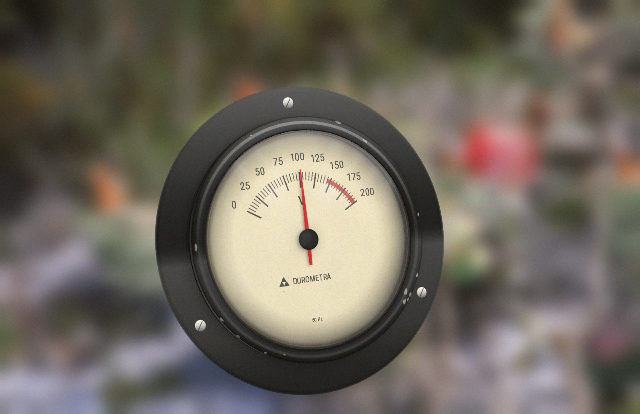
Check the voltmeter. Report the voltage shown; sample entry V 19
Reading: V 100
